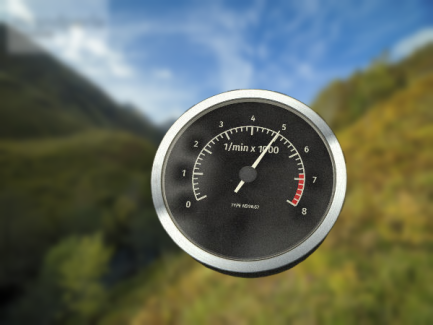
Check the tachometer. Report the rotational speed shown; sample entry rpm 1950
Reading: rpm 5000
